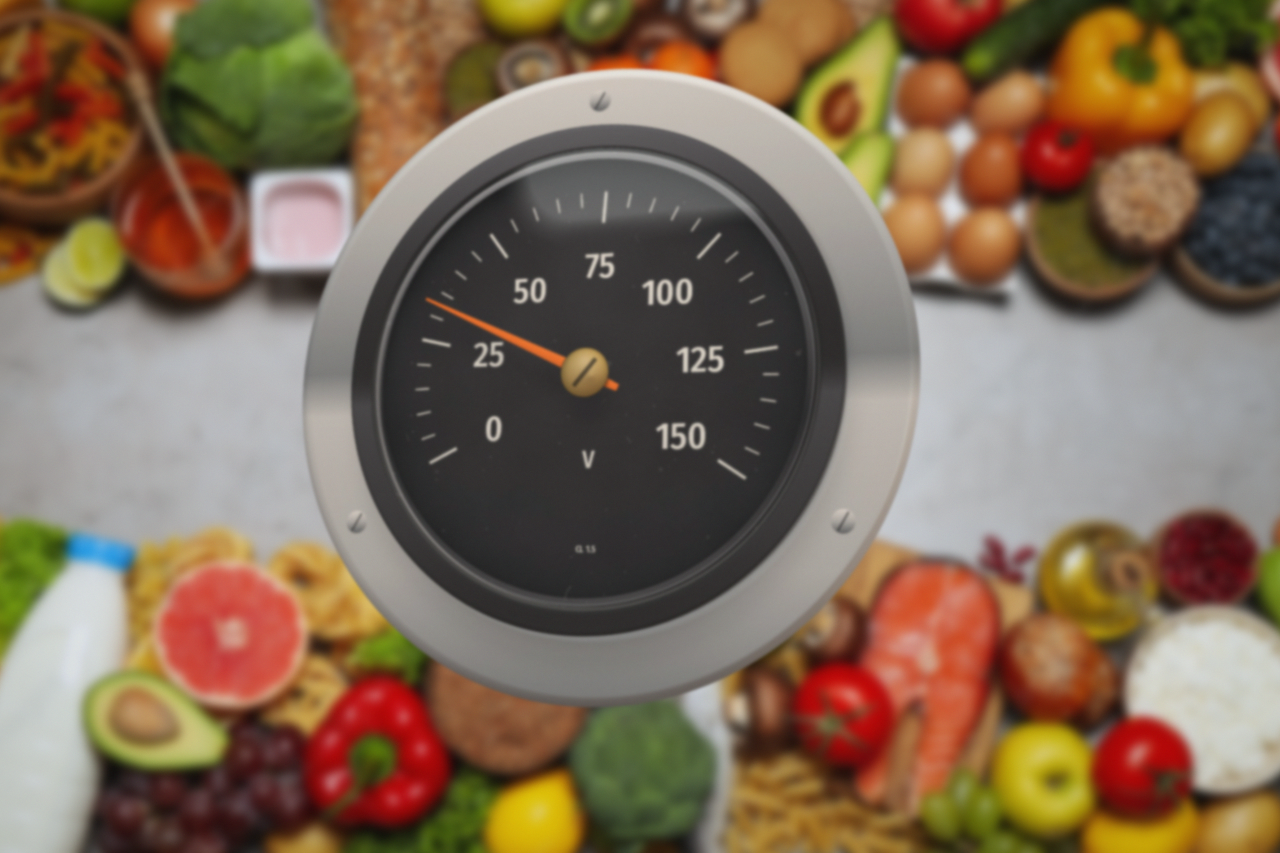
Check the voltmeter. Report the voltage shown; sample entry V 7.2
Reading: V 32.5
